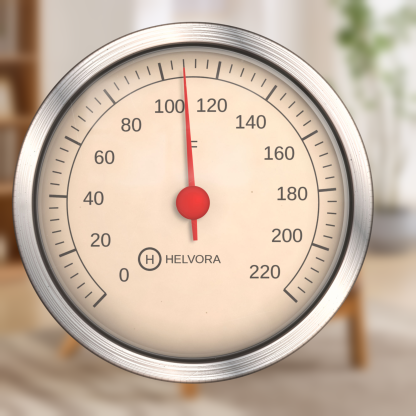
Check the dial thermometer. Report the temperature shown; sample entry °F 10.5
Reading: °F 108
